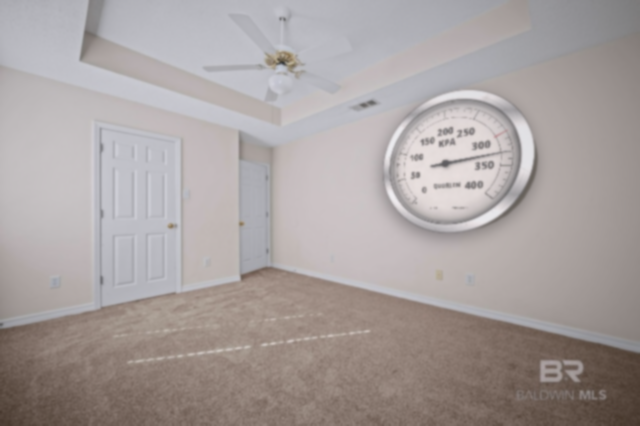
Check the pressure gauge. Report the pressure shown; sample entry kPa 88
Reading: kPa 330
